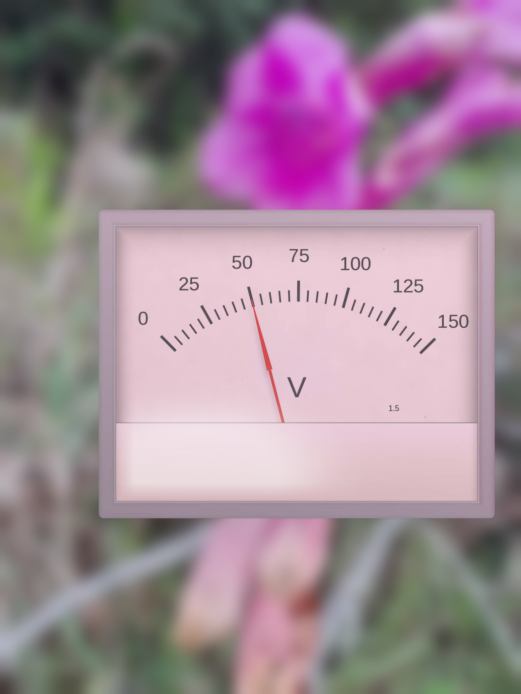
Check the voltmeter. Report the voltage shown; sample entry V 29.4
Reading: V 50
